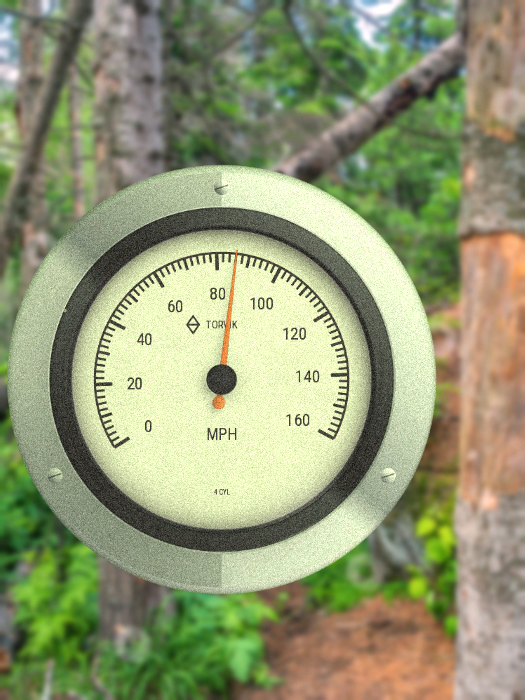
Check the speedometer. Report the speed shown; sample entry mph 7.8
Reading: mph 86
